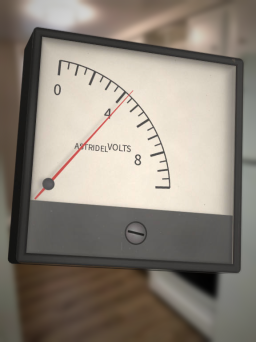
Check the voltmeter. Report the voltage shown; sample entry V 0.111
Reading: V 4.25
